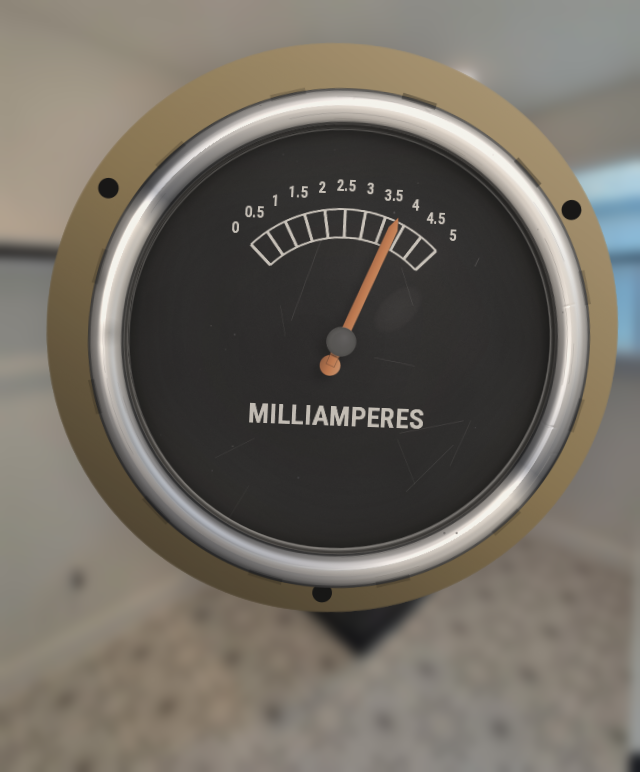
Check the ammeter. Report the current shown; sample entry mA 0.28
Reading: mA 3.75
